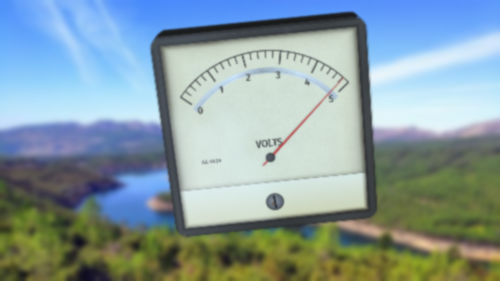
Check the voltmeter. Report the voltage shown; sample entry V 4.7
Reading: V 4.8
